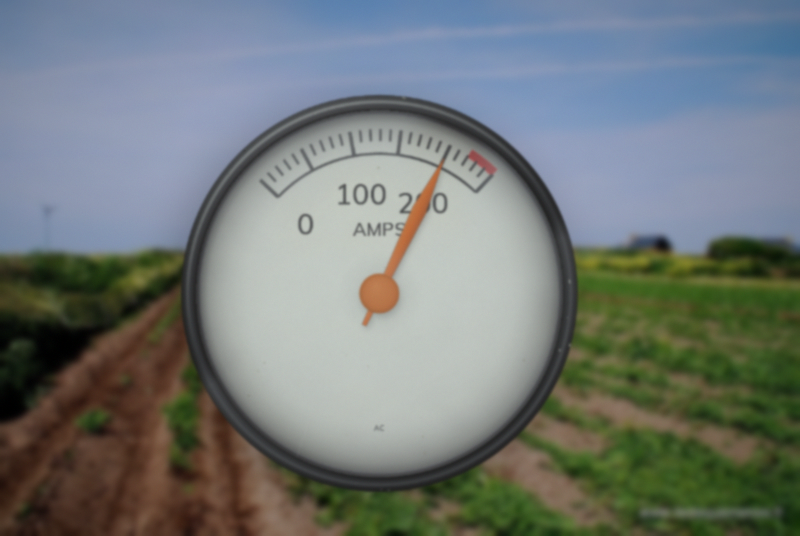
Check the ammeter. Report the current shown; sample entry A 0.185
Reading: A 200
